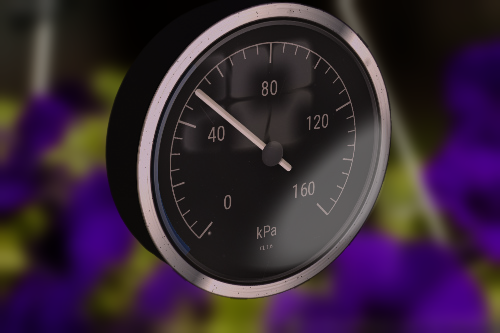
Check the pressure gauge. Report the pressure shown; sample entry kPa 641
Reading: kPa 50
